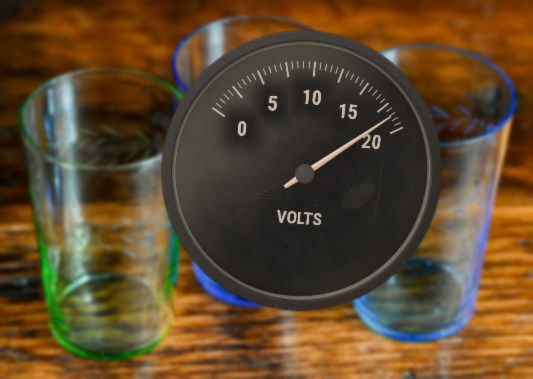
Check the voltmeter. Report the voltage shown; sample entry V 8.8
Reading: V 18.5
